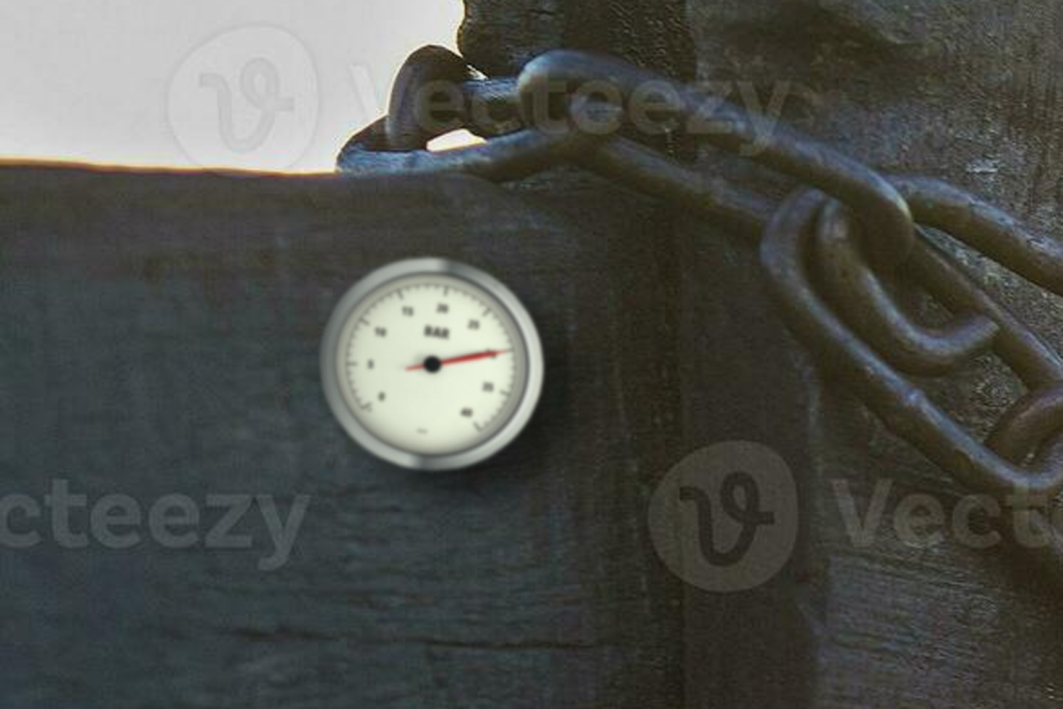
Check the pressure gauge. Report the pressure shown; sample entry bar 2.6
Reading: bar 30
